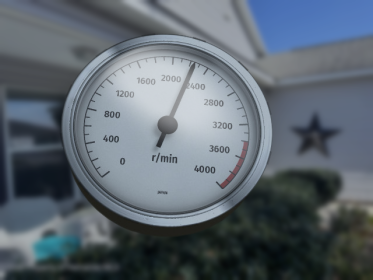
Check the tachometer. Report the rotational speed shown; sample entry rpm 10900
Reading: rpm 2250
